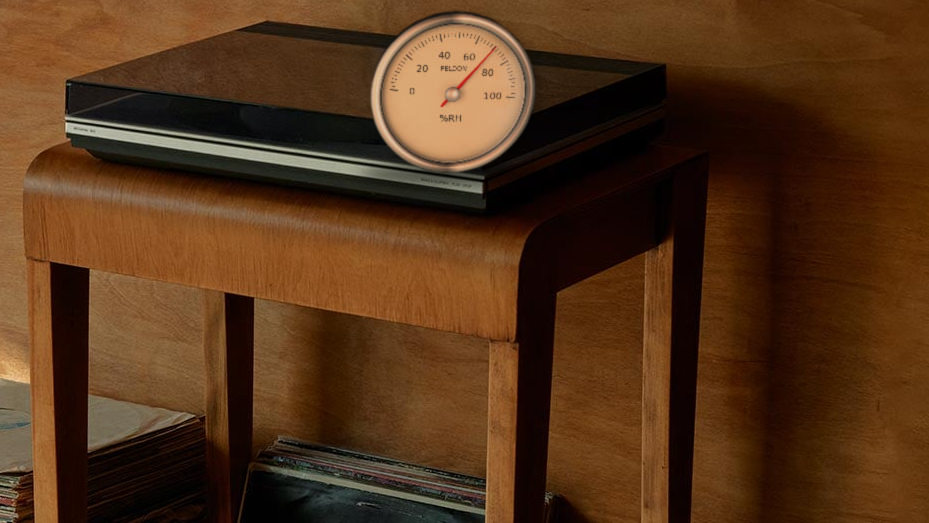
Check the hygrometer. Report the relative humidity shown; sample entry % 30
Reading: % 70
